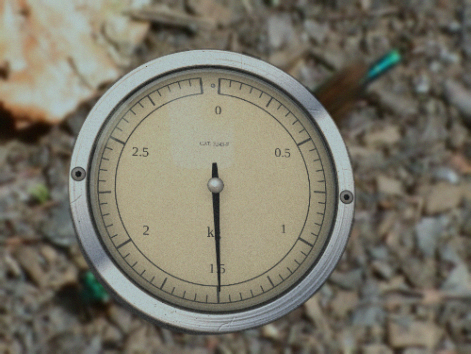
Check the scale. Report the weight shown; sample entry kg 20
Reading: kg 1.5
